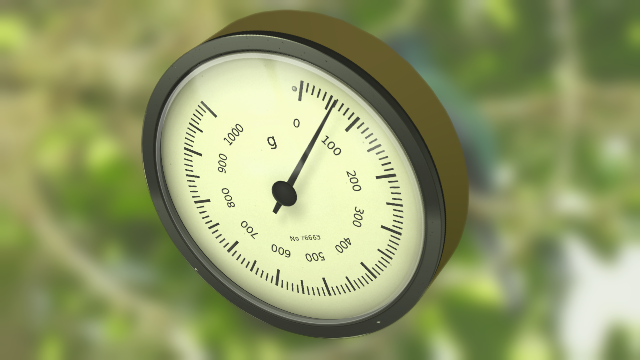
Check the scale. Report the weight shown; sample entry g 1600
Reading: g 60
